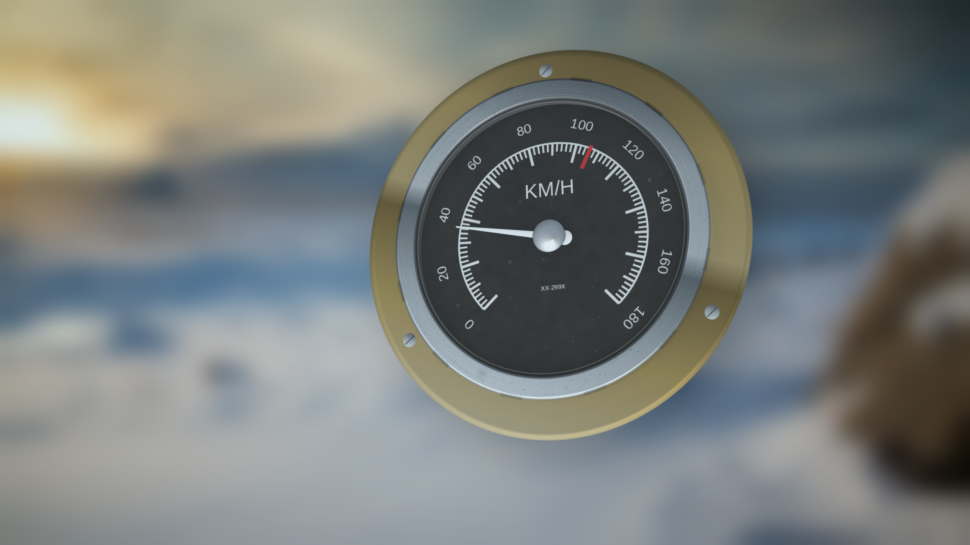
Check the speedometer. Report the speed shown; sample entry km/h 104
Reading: km/h 36
